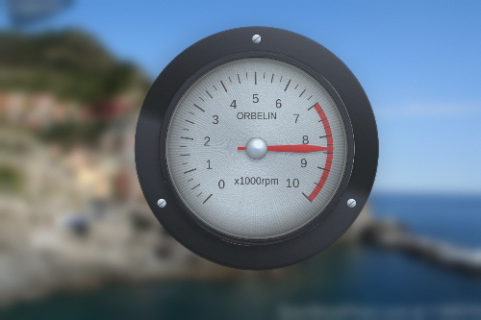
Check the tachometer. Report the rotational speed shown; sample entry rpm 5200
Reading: rpm 8375
